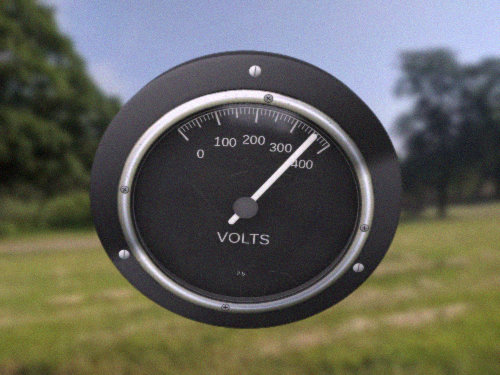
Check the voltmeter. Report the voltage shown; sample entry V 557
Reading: V 350
